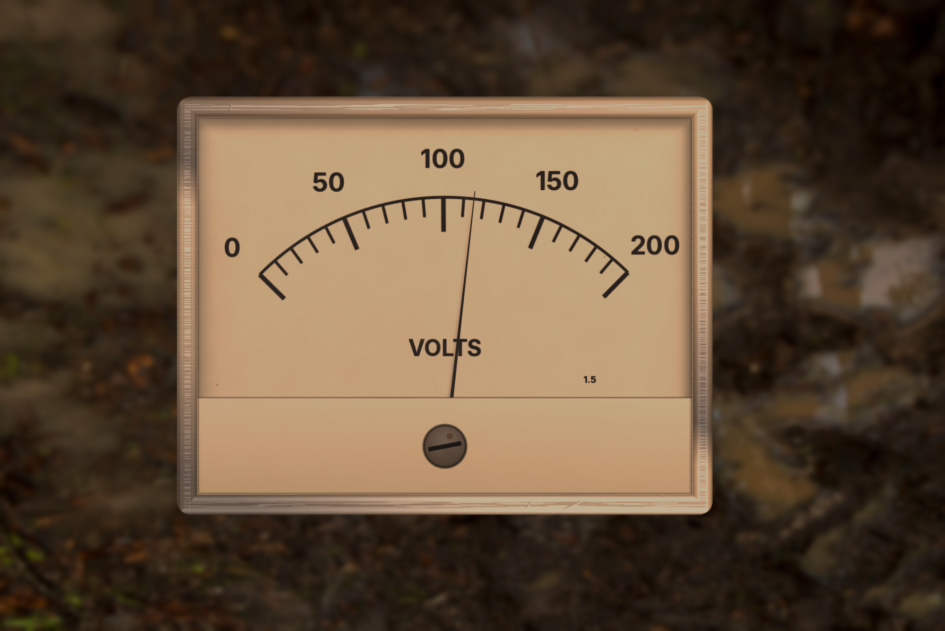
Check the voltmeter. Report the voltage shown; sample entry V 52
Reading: V 115
